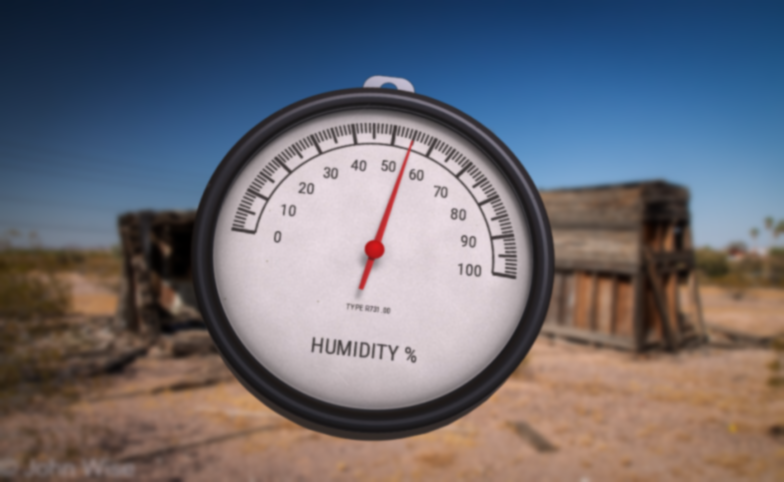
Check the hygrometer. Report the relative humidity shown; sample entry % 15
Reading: % 55
